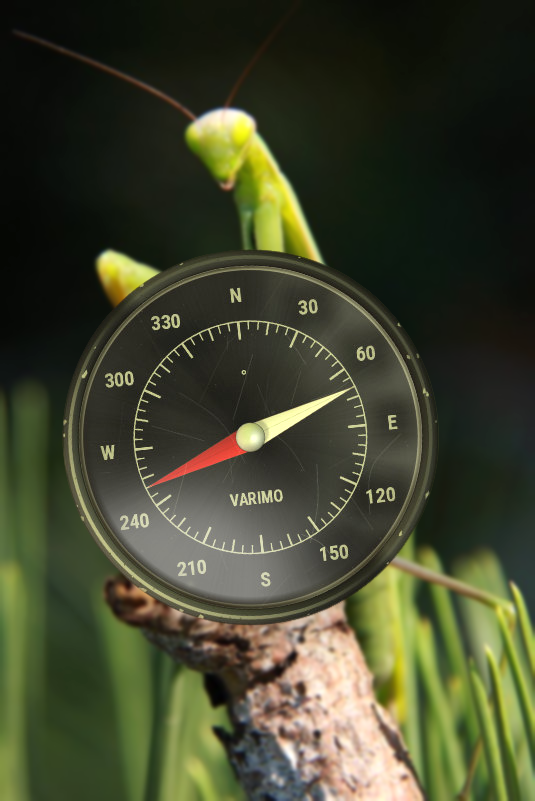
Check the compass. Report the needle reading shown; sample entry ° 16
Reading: ° 250
